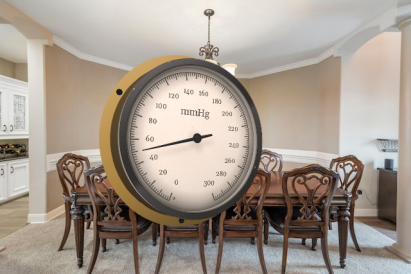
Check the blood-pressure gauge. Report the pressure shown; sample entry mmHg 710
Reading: mmHg 50
